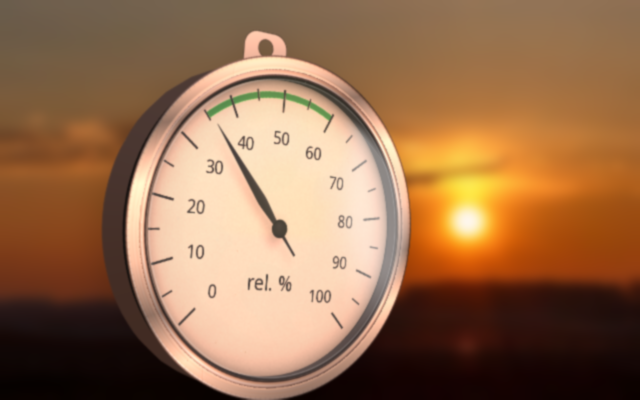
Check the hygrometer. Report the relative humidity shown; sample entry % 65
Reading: % 35
